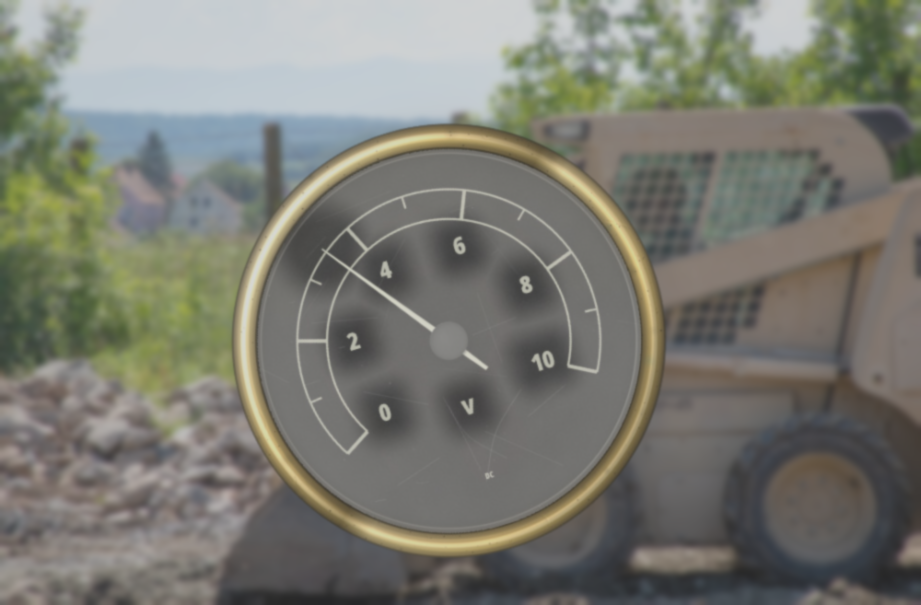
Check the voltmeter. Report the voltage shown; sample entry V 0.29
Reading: V 3.5
